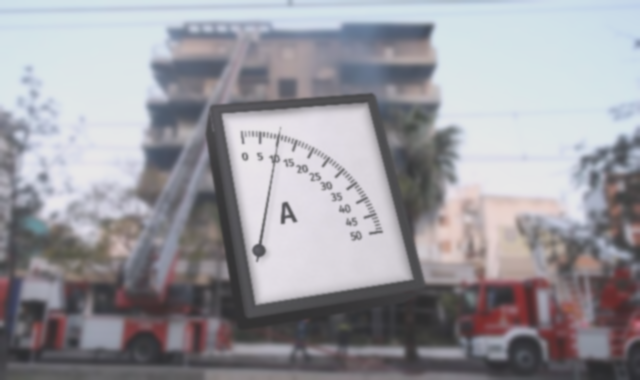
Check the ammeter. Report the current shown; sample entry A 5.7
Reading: A 10
